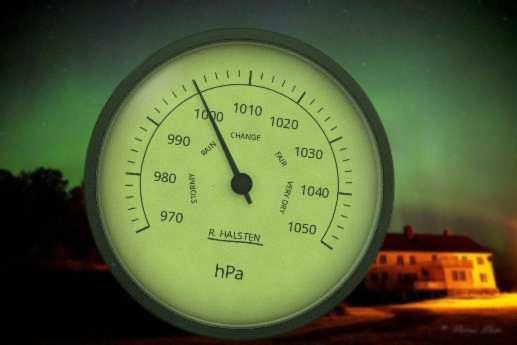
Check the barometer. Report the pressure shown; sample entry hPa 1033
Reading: hPa 1000
